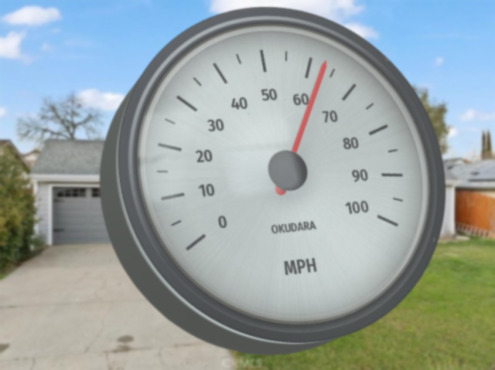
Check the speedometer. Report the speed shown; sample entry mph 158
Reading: mph 62.5
